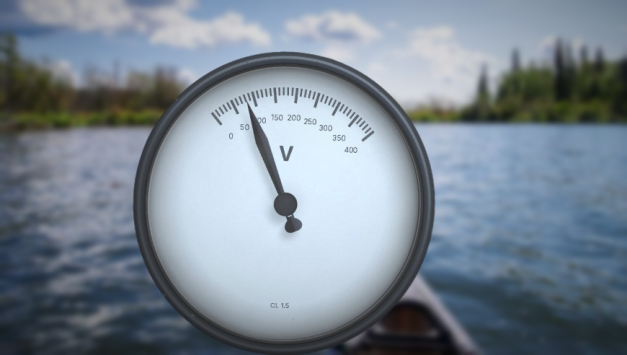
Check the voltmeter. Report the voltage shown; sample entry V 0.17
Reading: V 80
